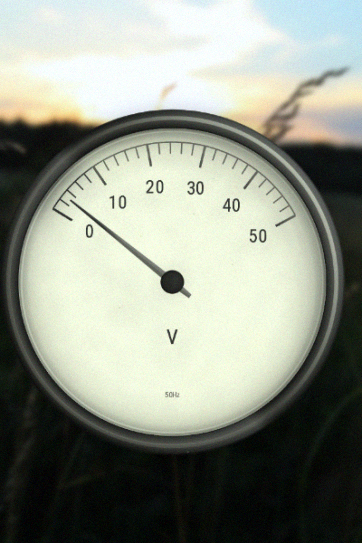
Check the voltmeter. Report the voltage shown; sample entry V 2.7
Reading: V 3
